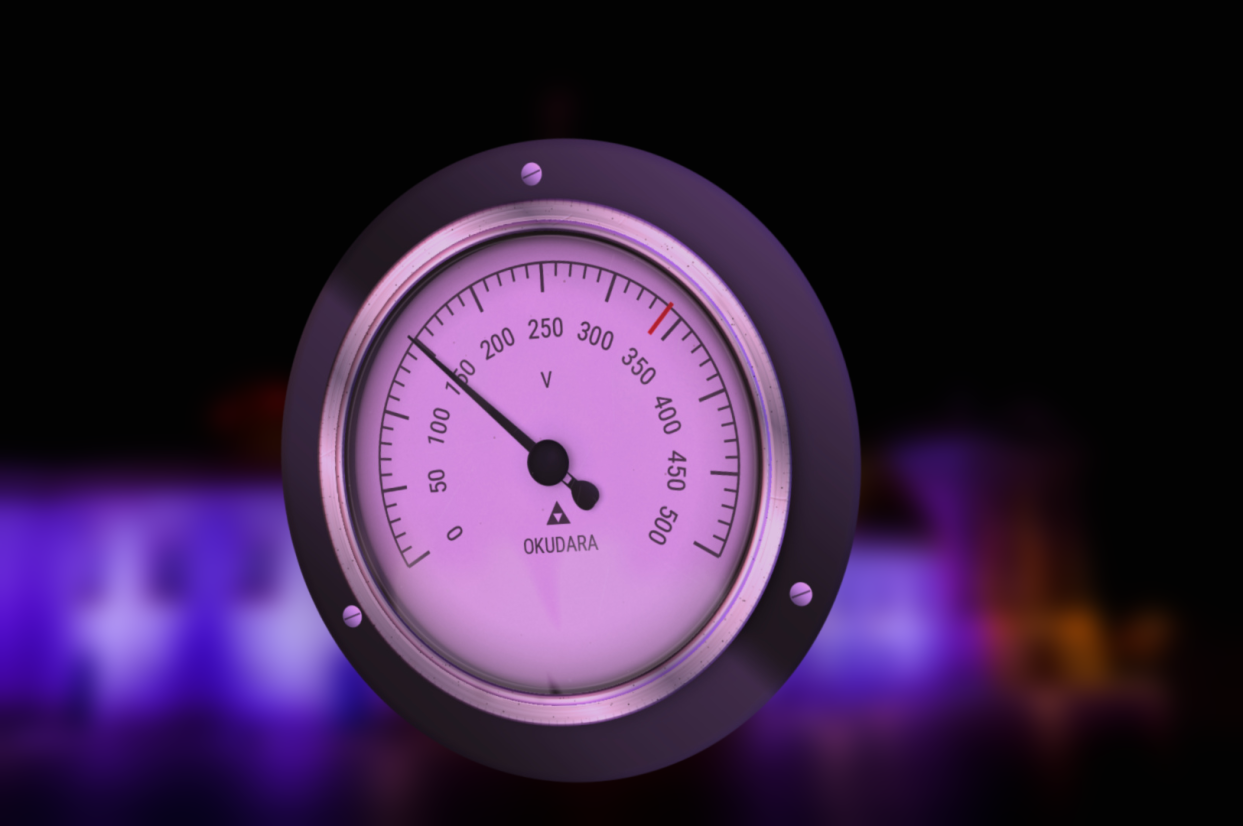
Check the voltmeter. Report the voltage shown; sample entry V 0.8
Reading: V 150
